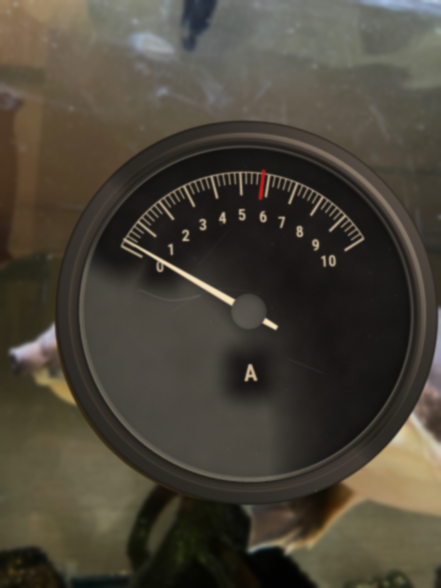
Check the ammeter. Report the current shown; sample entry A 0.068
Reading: A 0.2
